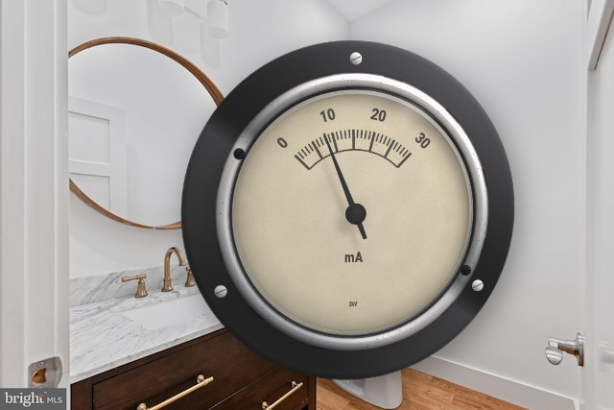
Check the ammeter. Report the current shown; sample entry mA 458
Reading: mA 8
